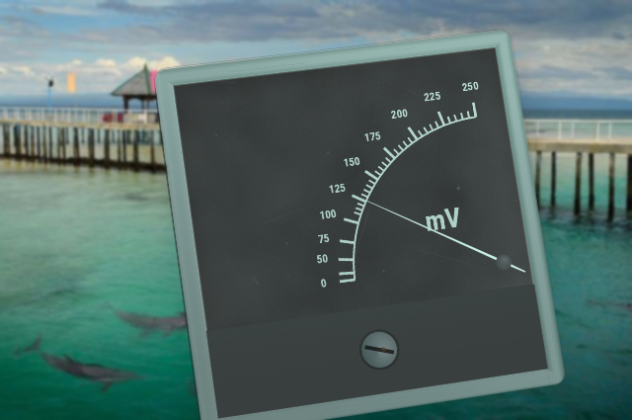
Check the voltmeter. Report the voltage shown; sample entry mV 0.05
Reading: mV 125
